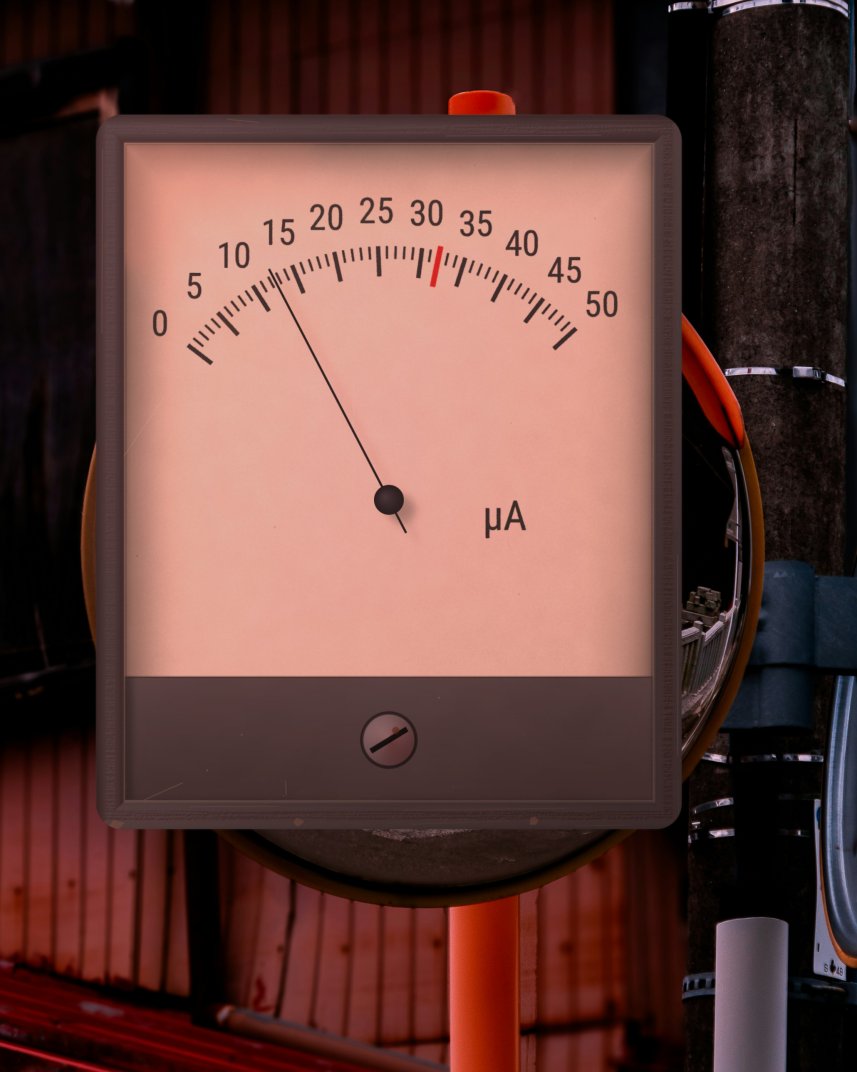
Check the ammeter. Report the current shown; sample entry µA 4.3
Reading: µA 12.5
